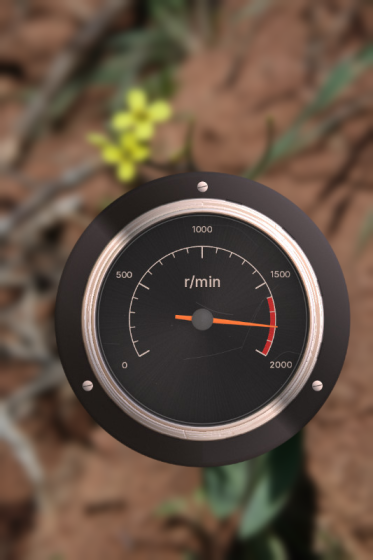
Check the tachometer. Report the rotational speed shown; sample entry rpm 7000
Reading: rpm 1800
